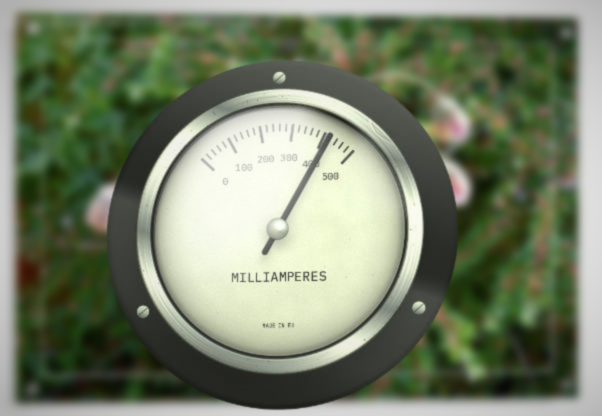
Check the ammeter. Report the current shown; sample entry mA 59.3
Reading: mA 420
